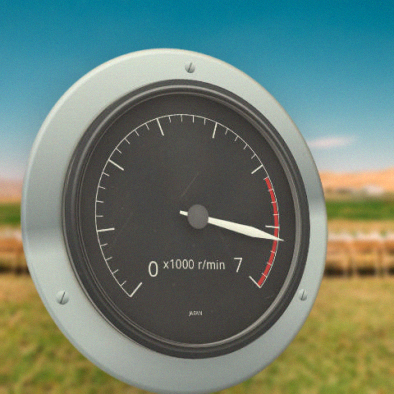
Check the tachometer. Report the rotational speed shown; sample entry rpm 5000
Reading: rpm 6200
